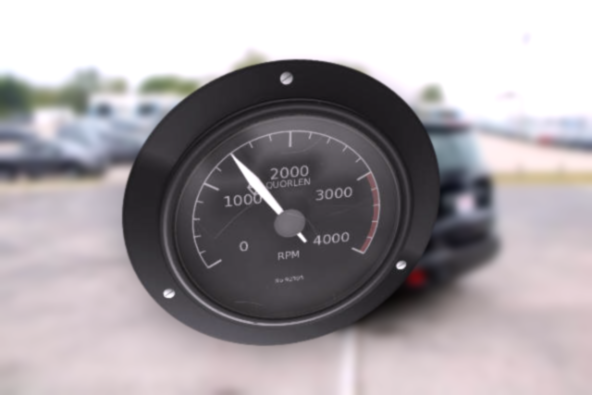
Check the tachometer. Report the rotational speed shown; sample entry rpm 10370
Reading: rpm 1400
